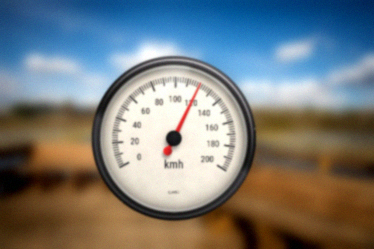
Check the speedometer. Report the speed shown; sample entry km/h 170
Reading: km/h 120
